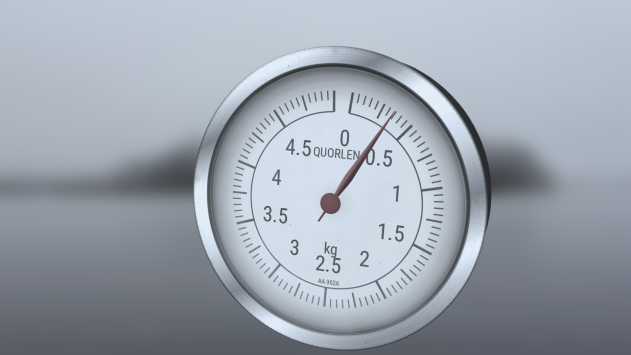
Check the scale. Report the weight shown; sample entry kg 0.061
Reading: kg 0.35
